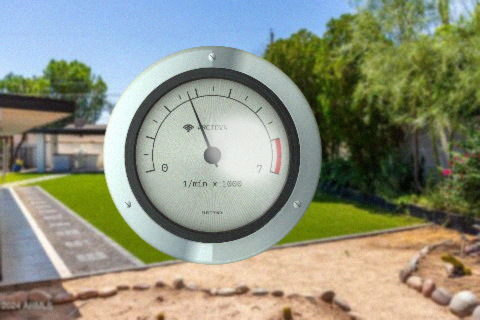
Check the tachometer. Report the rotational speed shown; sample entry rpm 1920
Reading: rpm 2750
